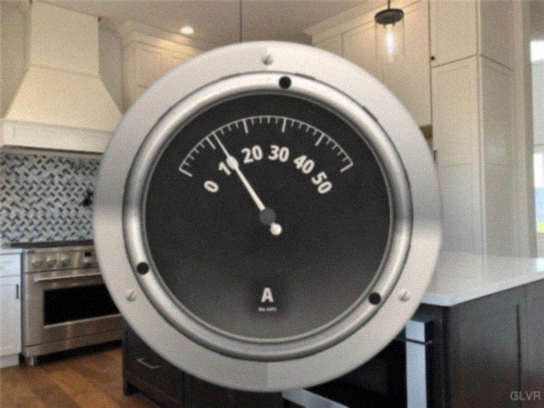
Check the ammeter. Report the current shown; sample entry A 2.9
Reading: A 12
